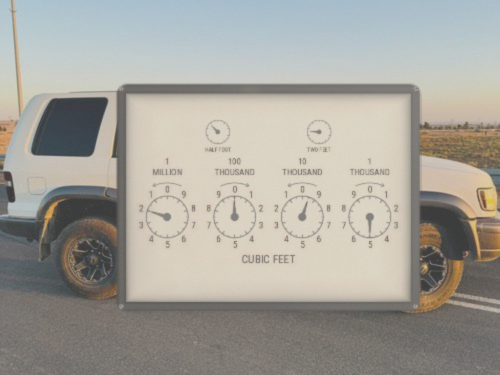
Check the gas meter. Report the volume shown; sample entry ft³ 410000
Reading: ft³ 199500
